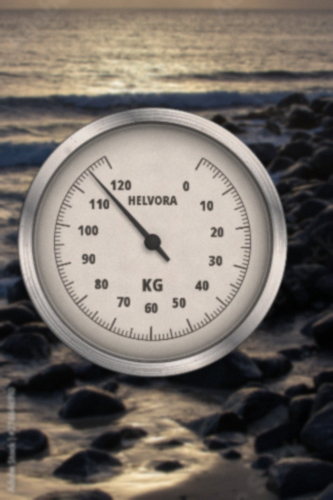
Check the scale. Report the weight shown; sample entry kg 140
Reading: kg 115
